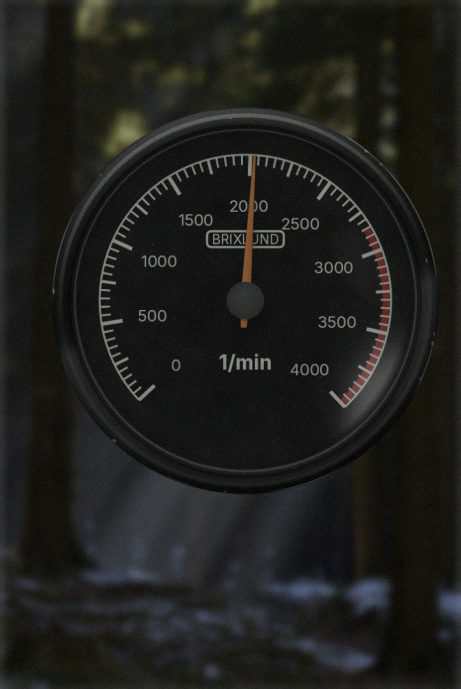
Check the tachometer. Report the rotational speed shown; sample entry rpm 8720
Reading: rpm 2025
